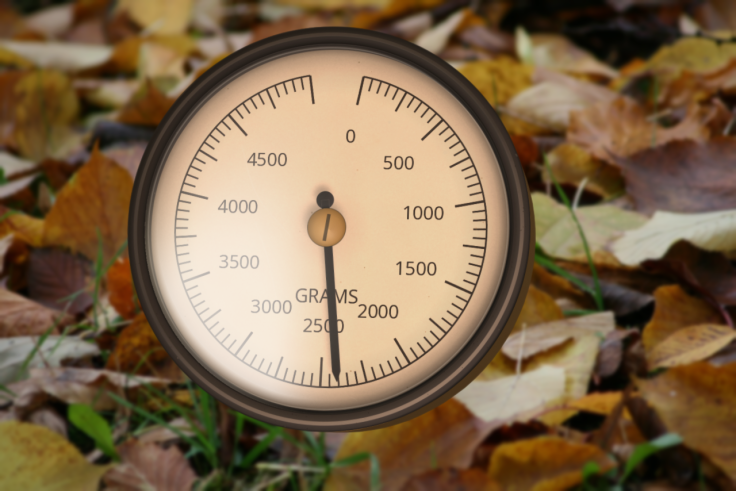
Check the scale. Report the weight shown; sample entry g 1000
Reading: g 2400
